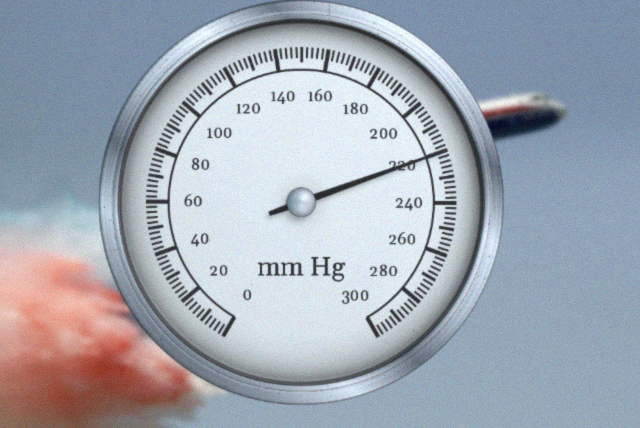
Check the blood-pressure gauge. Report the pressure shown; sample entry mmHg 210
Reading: mmHg 220
